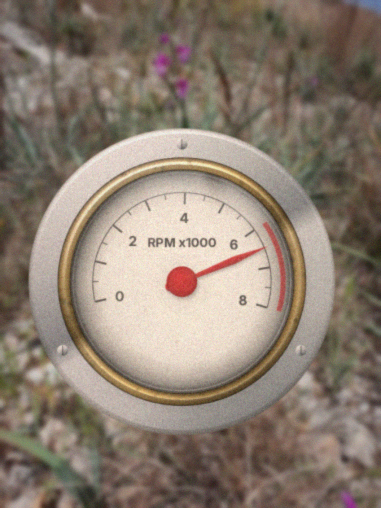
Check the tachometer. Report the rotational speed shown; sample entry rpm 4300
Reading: rpm 6500
